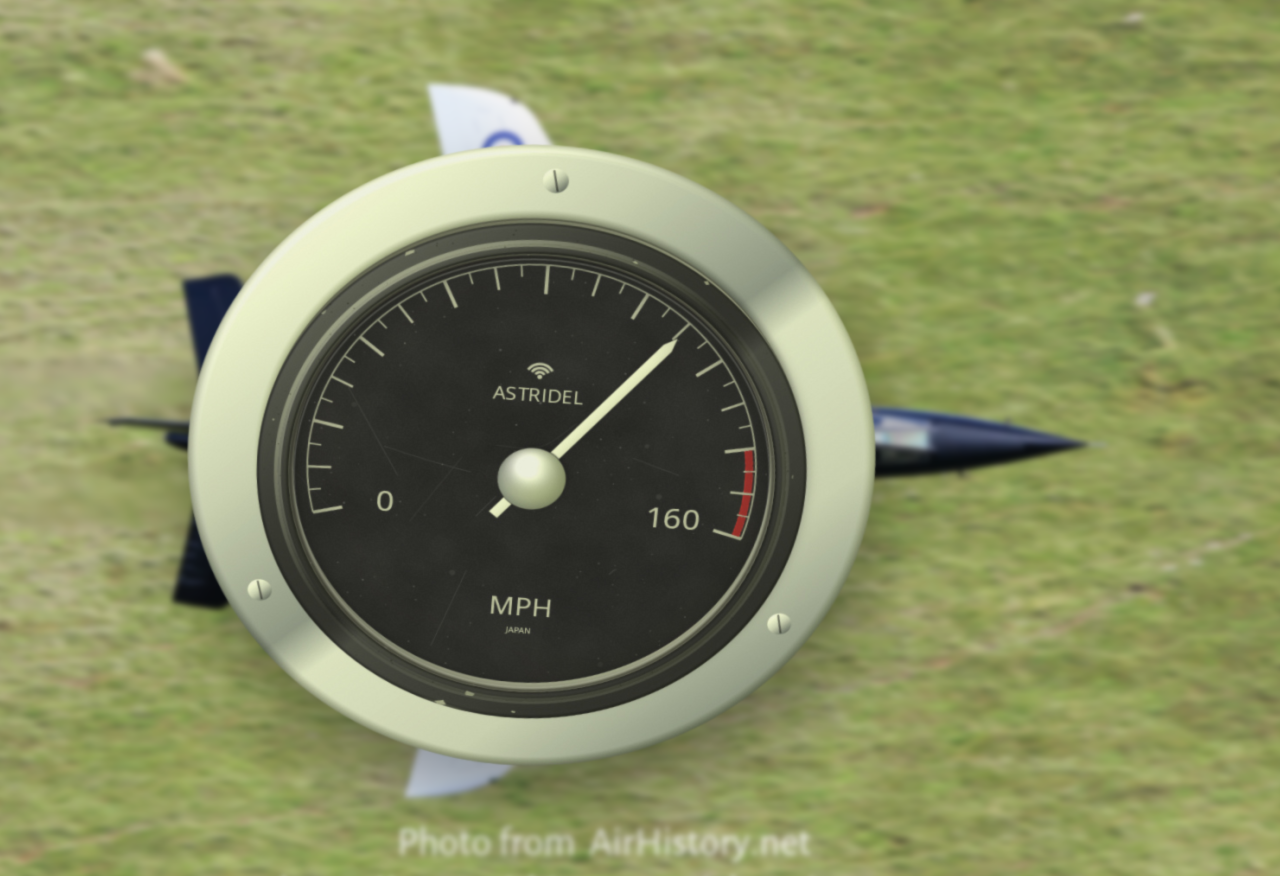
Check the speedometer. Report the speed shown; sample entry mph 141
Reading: mph 110
